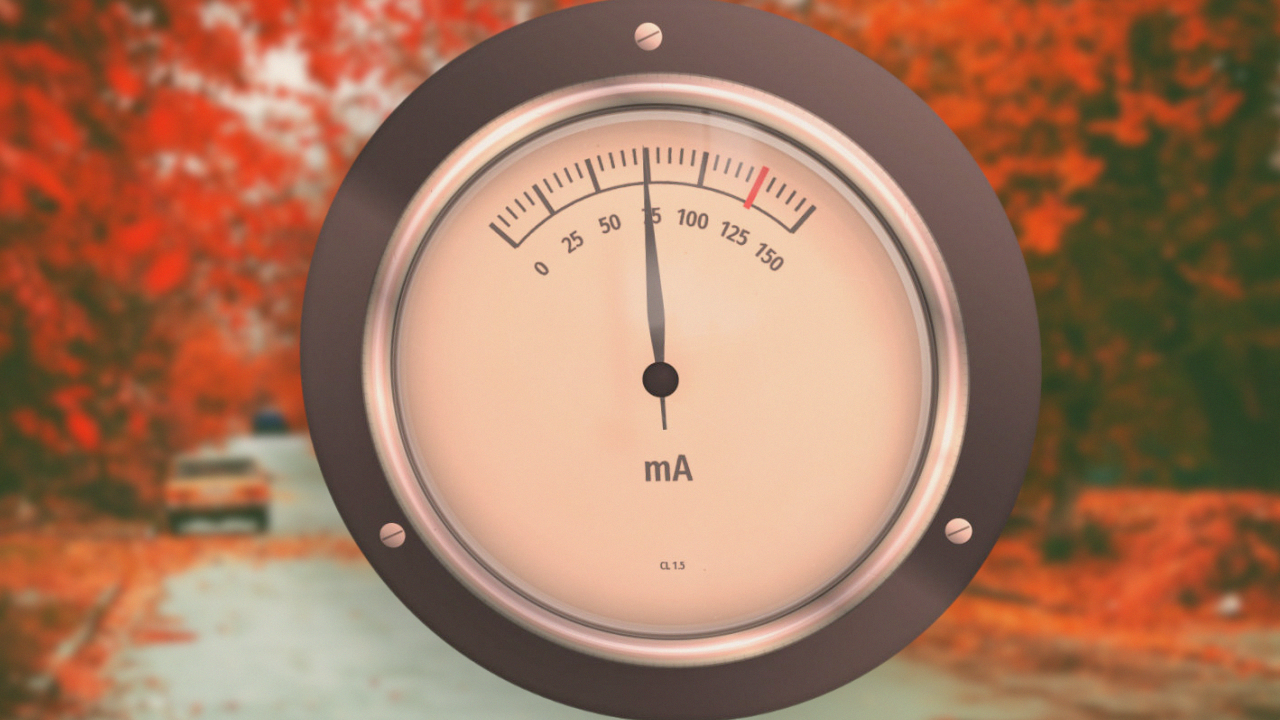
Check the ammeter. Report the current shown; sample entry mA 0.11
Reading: mA 75
